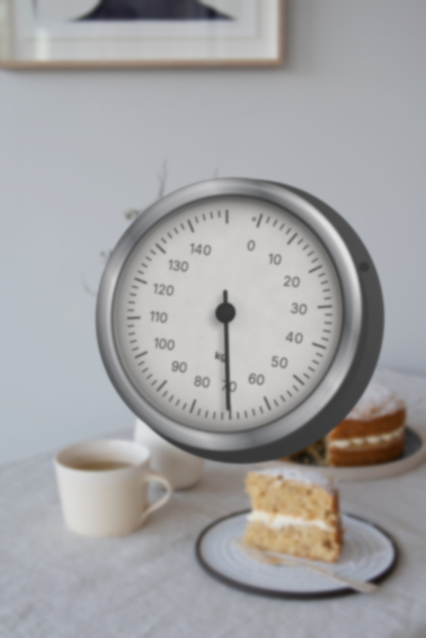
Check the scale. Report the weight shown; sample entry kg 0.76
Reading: kg 70
